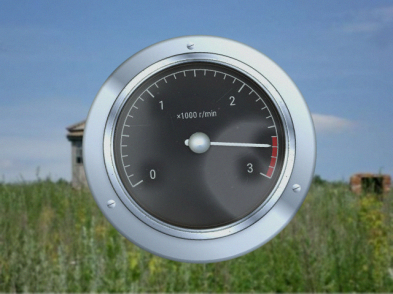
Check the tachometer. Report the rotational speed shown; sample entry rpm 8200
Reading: rpm 2700
